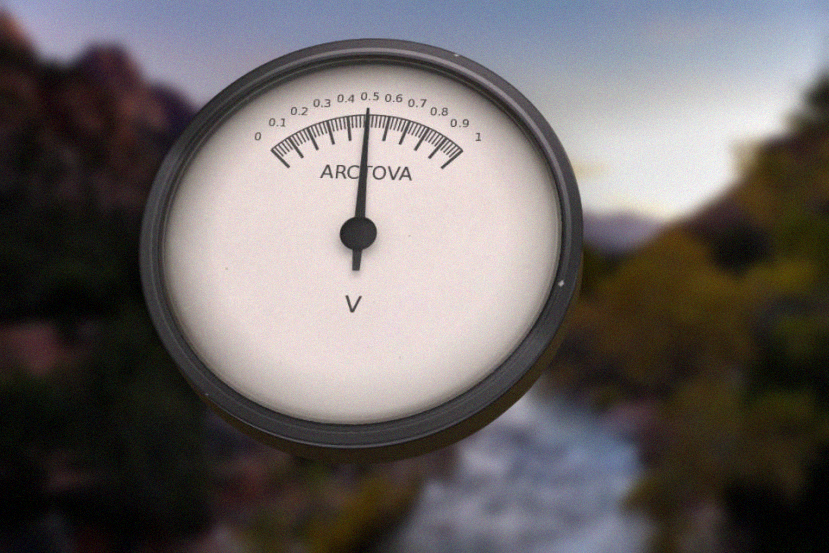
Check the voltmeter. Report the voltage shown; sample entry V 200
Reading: V 0.5
